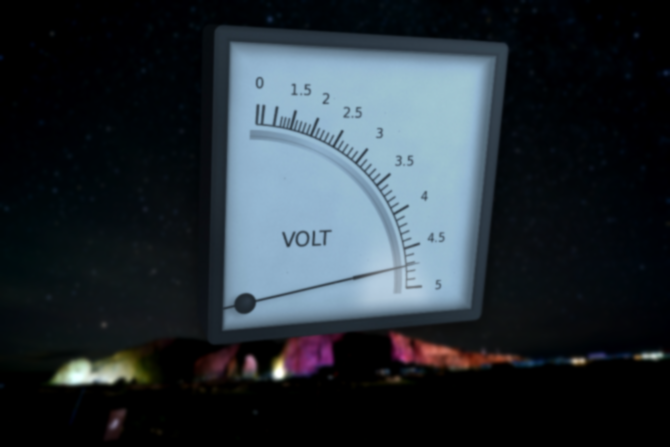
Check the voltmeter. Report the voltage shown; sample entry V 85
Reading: V 4.7
